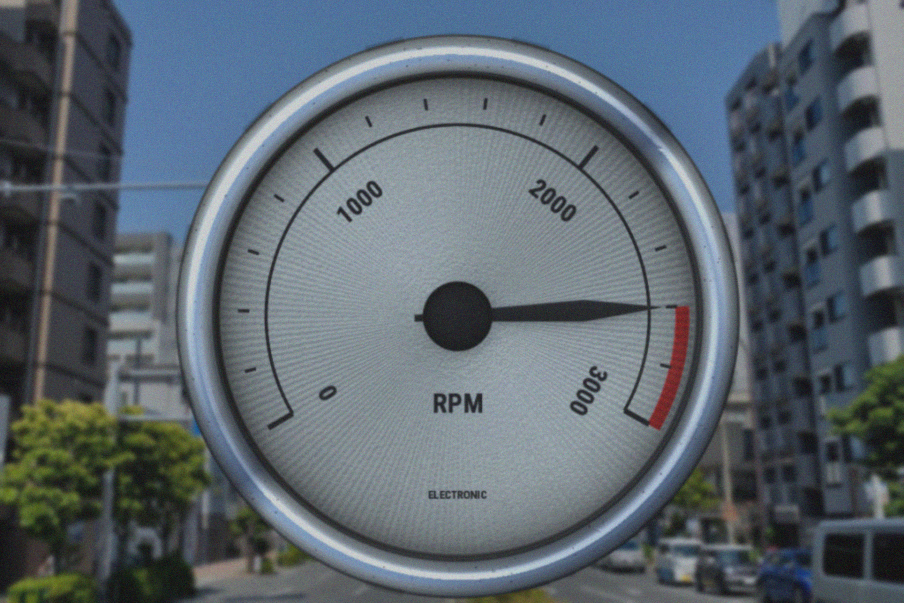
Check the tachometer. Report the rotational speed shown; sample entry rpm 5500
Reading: rpm 2600
